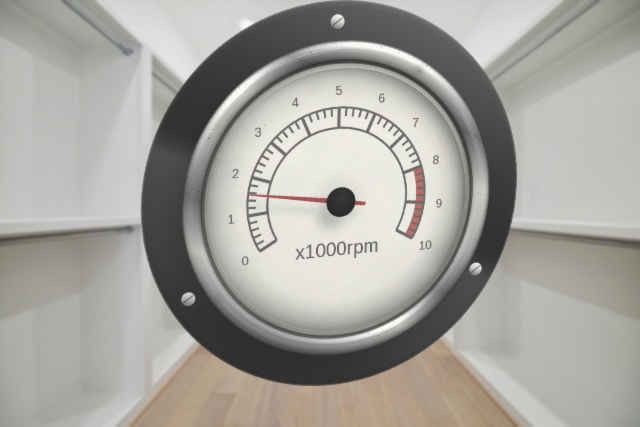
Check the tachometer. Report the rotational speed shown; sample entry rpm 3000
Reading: rpm 1600
